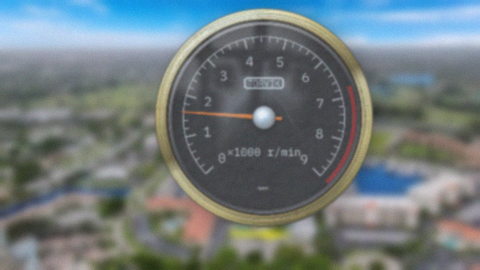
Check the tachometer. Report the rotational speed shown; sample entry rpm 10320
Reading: rpm 1600
